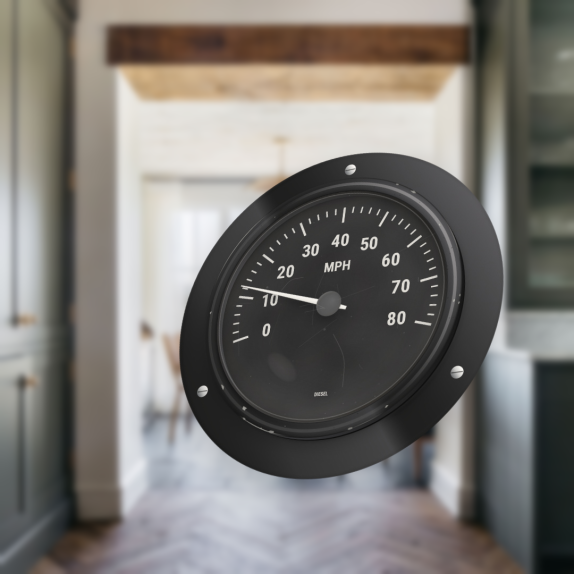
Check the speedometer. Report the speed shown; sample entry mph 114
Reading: mph 12
